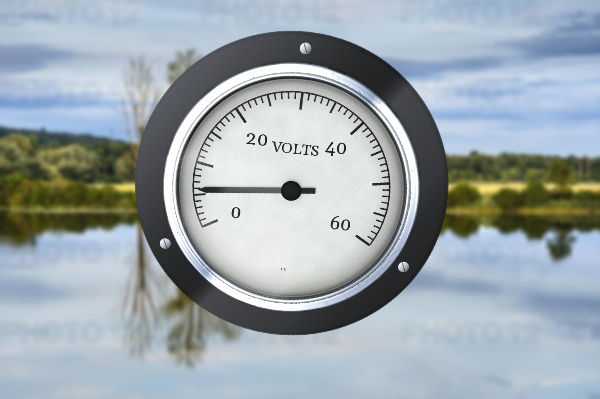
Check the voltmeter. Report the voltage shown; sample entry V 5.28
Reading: V 6
